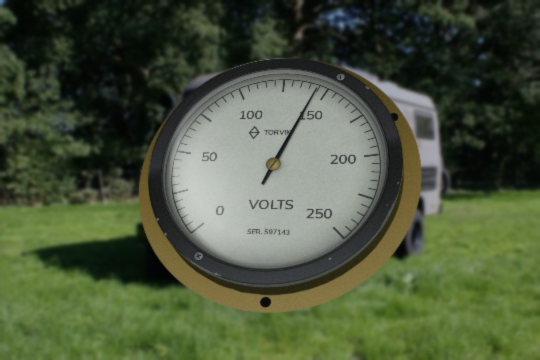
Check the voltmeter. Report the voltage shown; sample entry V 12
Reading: V 145
